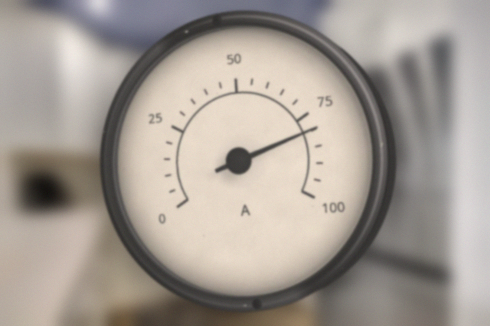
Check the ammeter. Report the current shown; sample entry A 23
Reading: A 80
